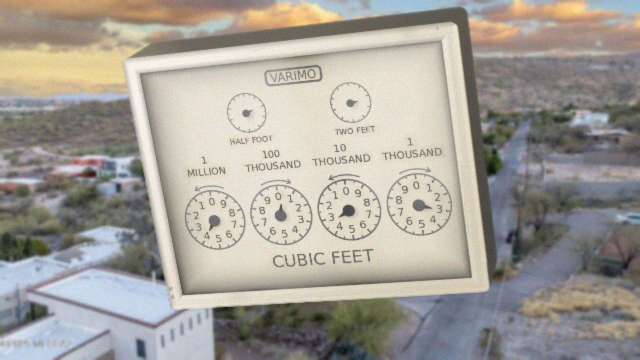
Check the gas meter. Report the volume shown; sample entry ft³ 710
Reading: ft³ 403300
